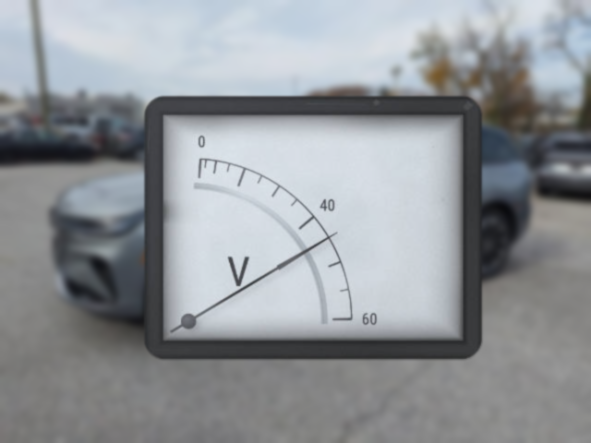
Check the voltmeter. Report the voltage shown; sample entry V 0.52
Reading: V 45
